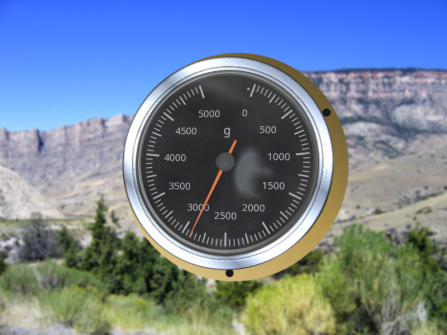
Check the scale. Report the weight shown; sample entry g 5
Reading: g 2900
